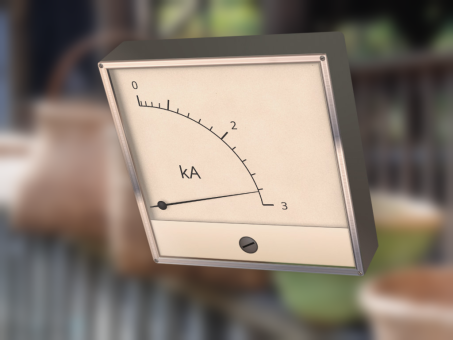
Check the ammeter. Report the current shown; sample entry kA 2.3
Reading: kA 2.8
